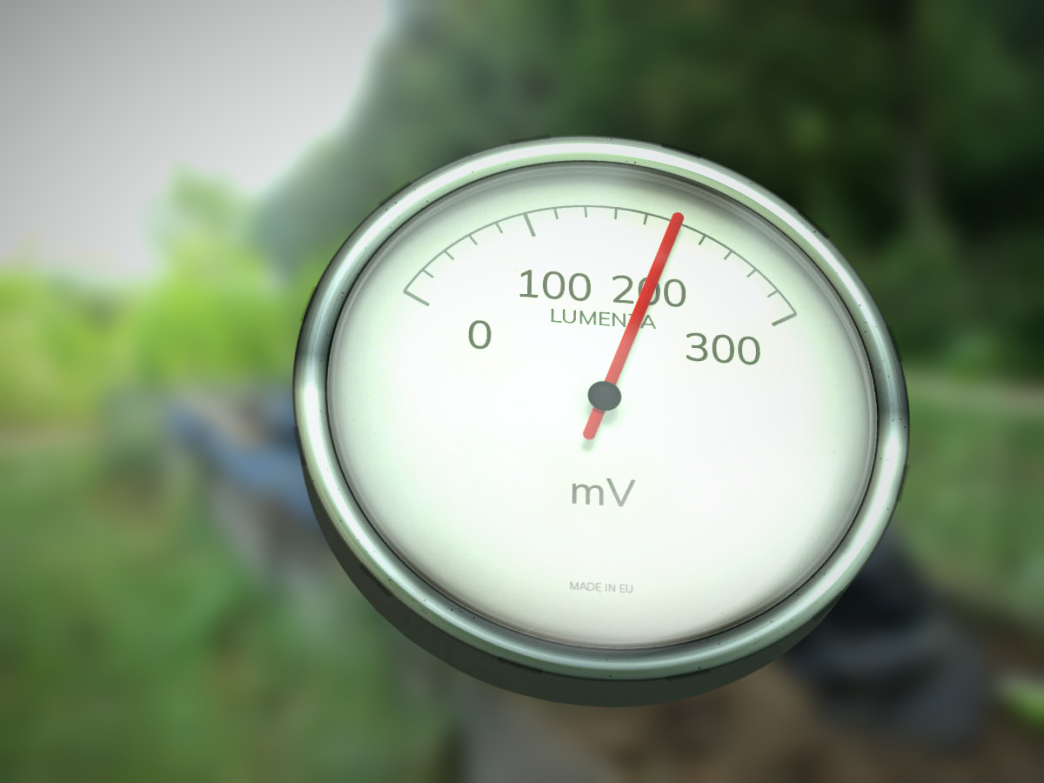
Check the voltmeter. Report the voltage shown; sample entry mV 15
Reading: mV 200
